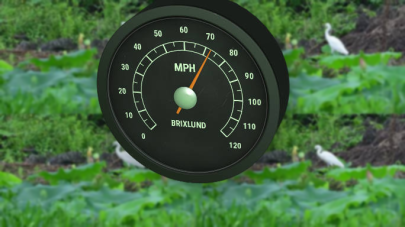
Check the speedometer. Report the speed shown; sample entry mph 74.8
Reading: mph 72.5
